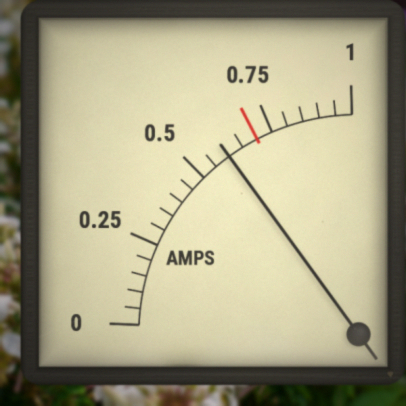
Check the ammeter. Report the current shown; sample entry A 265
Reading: A 0.6
